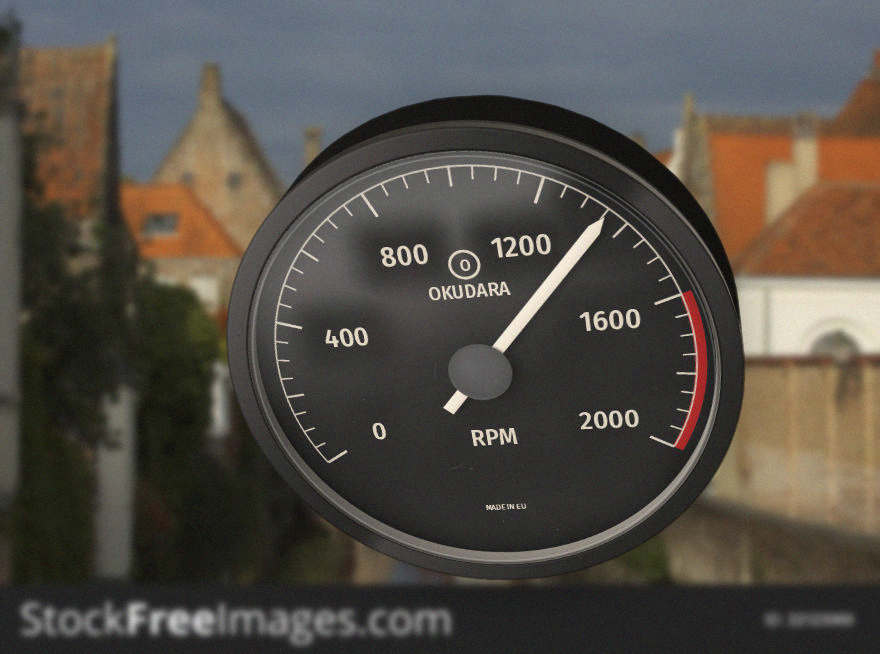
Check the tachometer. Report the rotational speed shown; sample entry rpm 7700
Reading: rpm 1350
